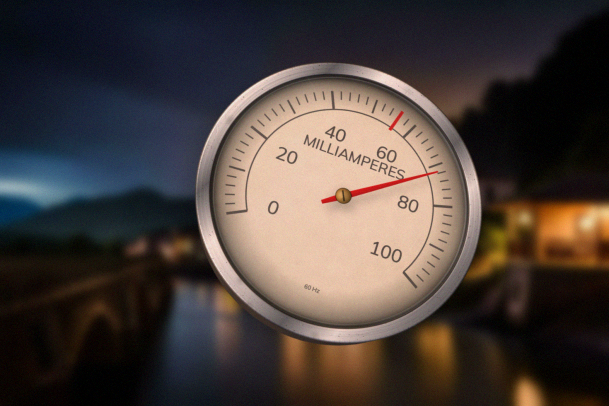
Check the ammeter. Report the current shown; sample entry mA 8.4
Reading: mA 72
